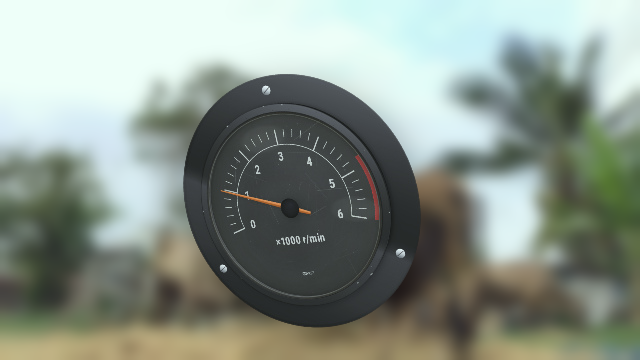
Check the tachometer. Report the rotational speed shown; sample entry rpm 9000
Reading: rpm 1000
